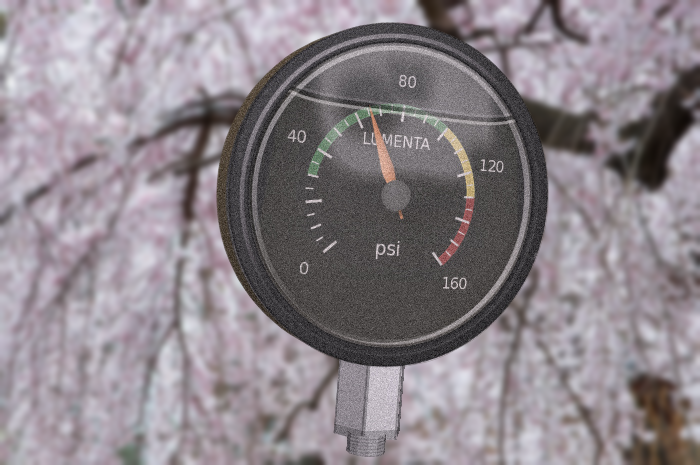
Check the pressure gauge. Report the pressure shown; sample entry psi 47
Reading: psi 65
